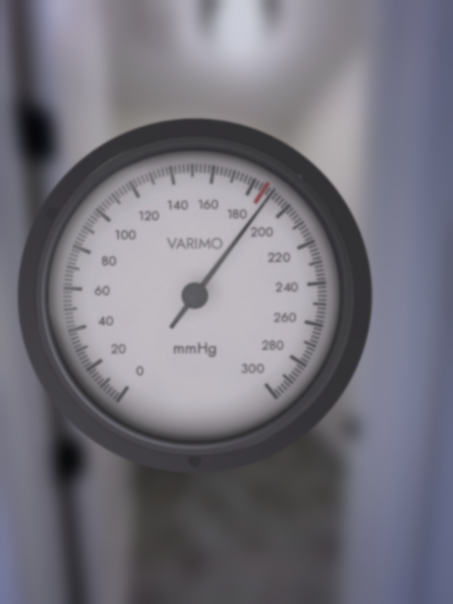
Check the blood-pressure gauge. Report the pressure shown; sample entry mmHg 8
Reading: mmHg 190
